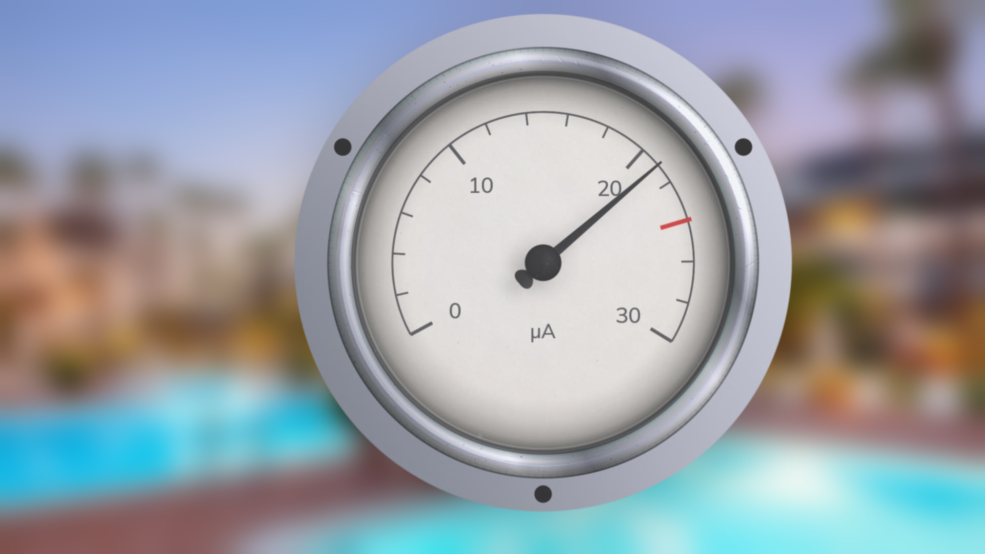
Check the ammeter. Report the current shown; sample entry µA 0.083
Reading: µA 21
